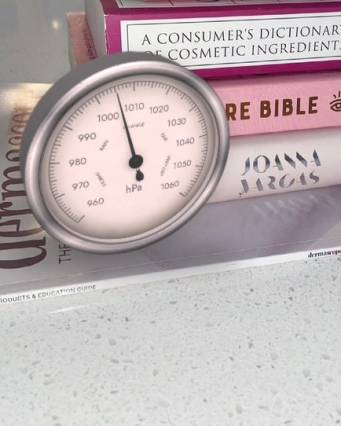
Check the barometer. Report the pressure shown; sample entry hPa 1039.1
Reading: hPa 1005
